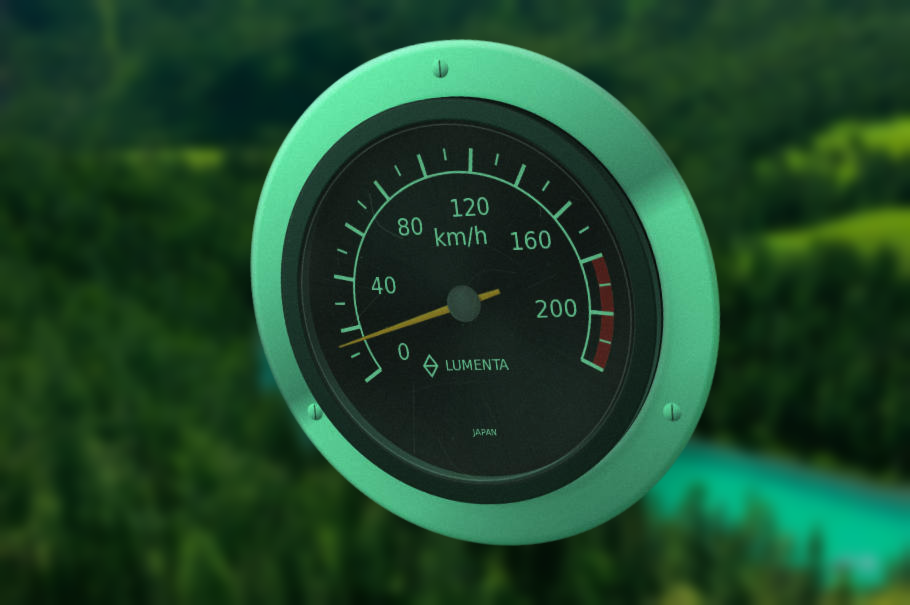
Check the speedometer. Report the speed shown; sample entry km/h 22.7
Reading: km/h 15
